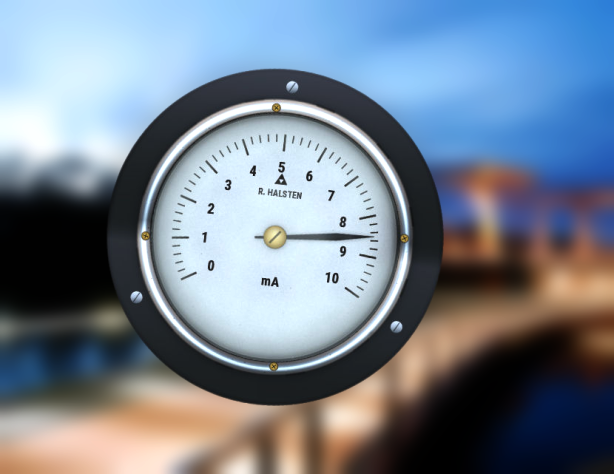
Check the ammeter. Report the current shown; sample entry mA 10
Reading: mA 8.5
